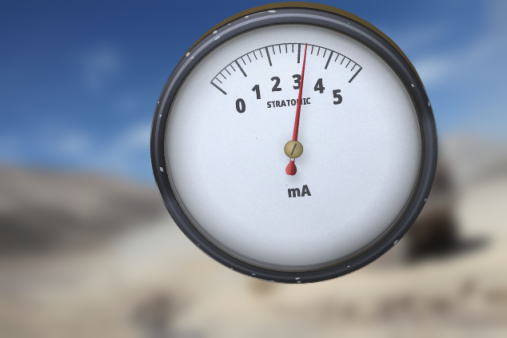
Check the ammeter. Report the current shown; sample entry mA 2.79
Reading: mA 3.2
